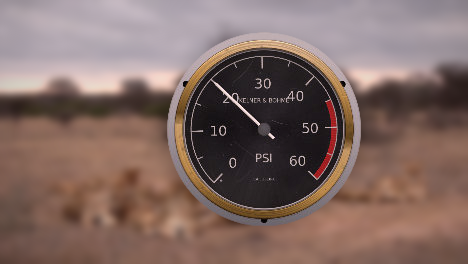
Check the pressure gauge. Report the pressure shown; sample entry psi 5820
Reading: psi 20
